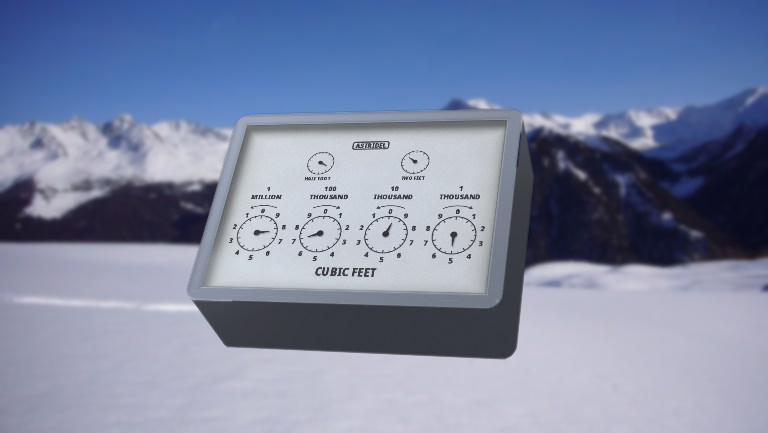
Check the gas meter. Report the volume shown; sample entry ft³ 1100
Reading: ft³ 769500
